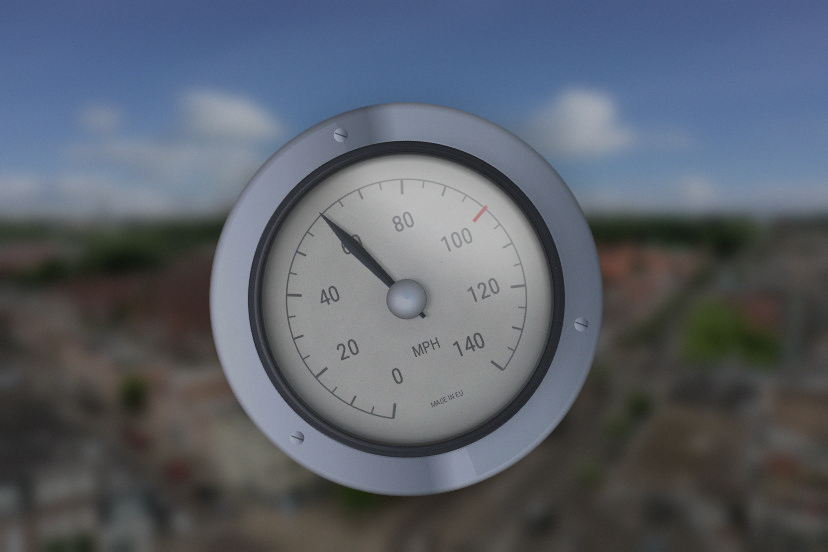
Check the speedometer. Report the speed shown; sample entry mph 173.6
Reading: mph 60
